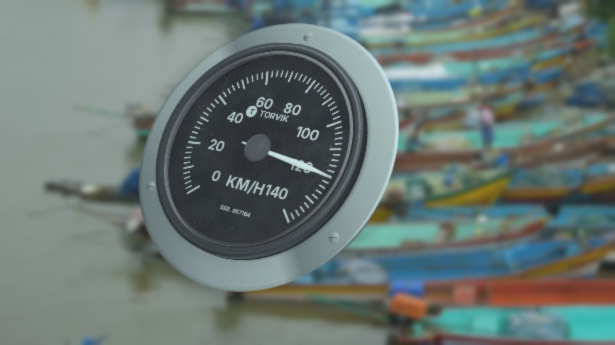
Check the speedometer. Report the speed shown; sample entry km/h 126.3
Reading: km/h 120
